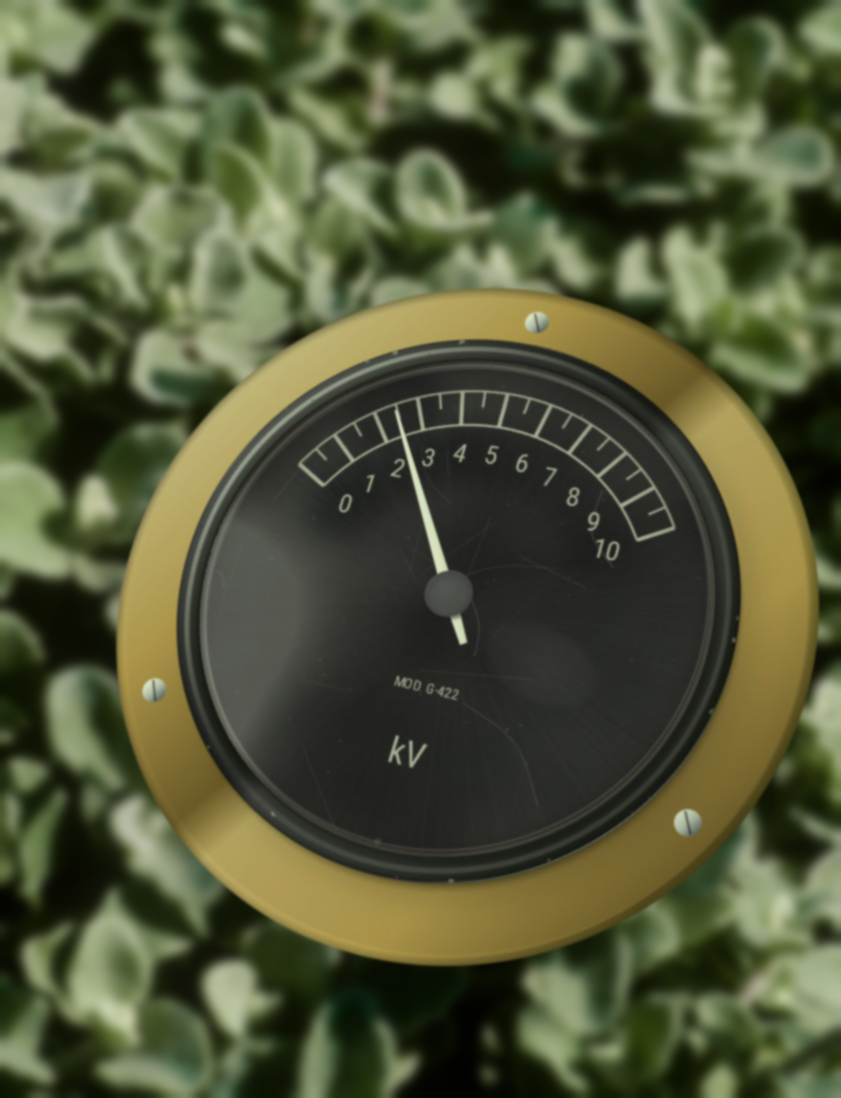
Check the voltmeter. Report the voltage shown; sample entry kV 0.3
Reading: kV 2.5
